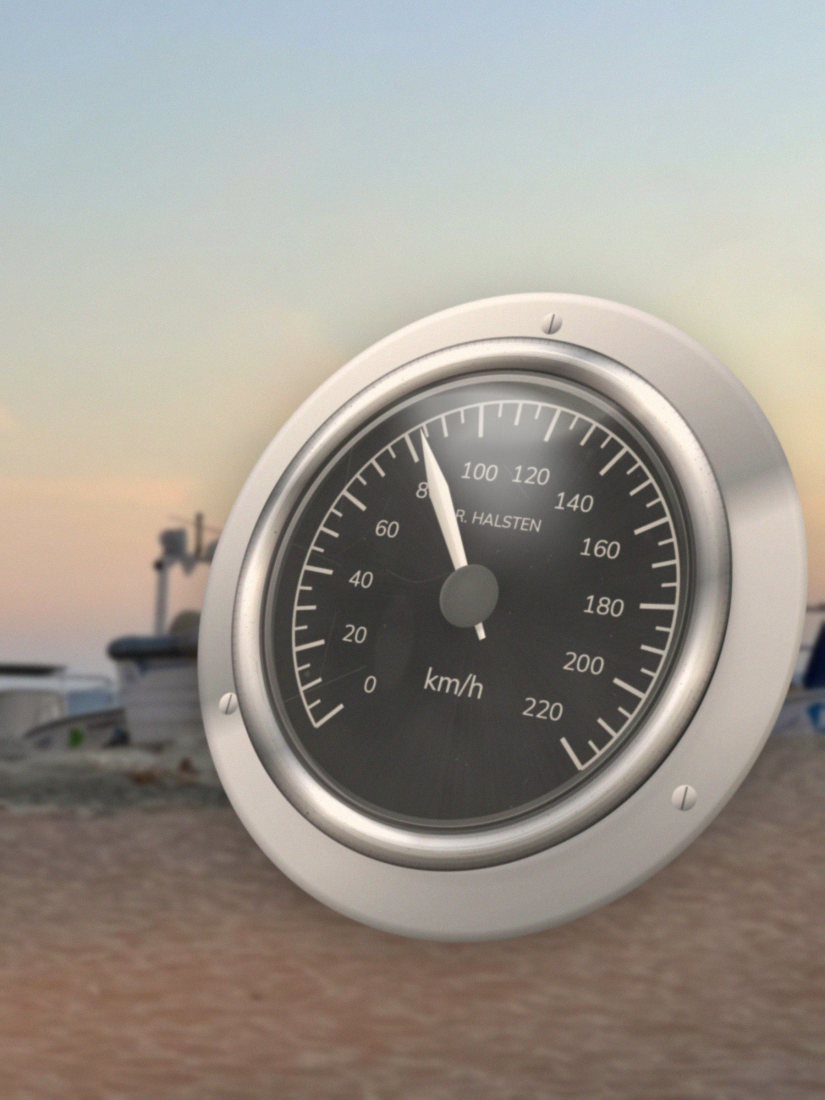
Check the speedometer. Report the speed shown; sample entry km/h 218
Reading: km/h 85
